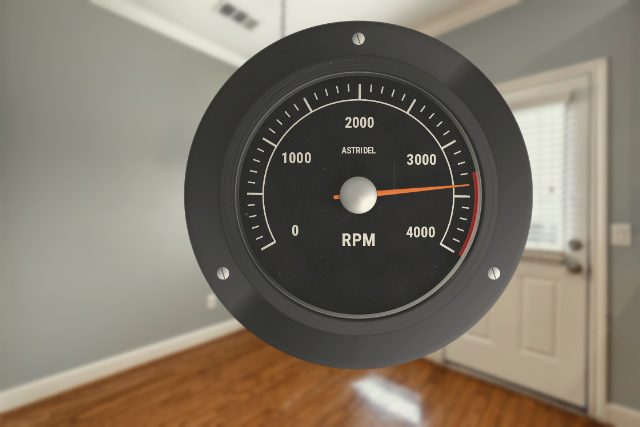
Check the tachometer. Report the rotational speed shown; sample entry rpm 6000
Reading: rpm 3400
